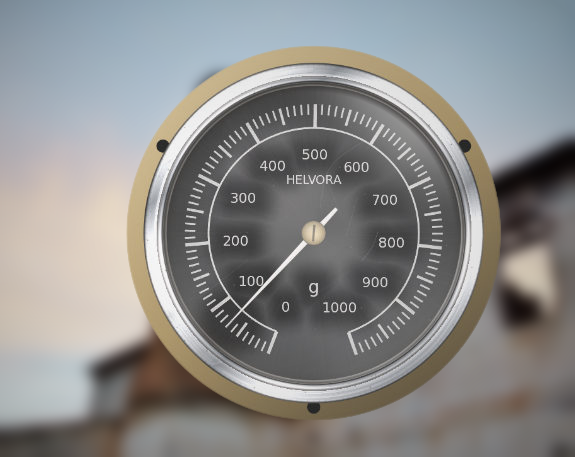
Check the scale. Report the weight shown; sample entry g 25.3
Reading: g 70
